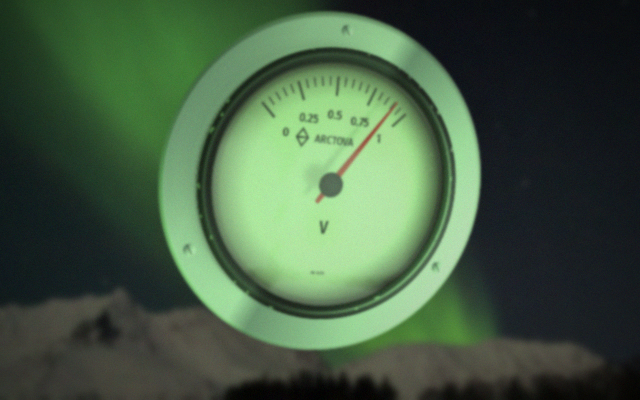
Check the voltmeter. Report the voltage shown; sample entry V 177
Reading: V 0.9
